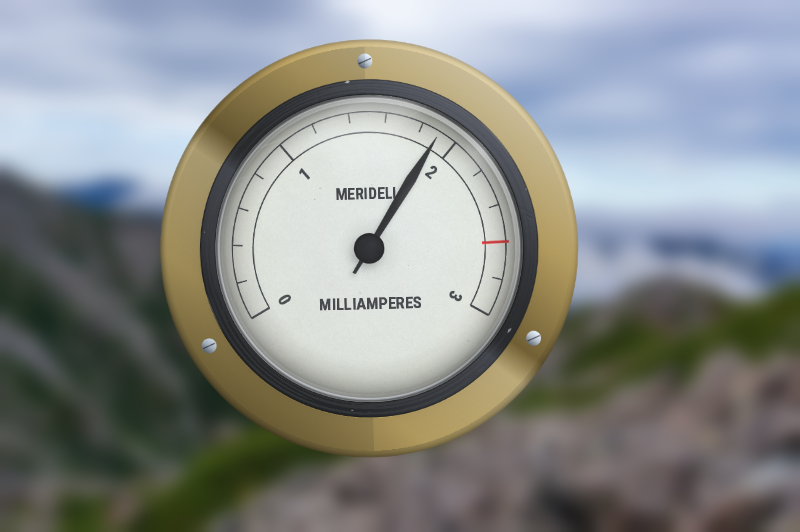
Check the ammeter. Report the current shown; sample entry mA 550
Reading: mA 1.9
